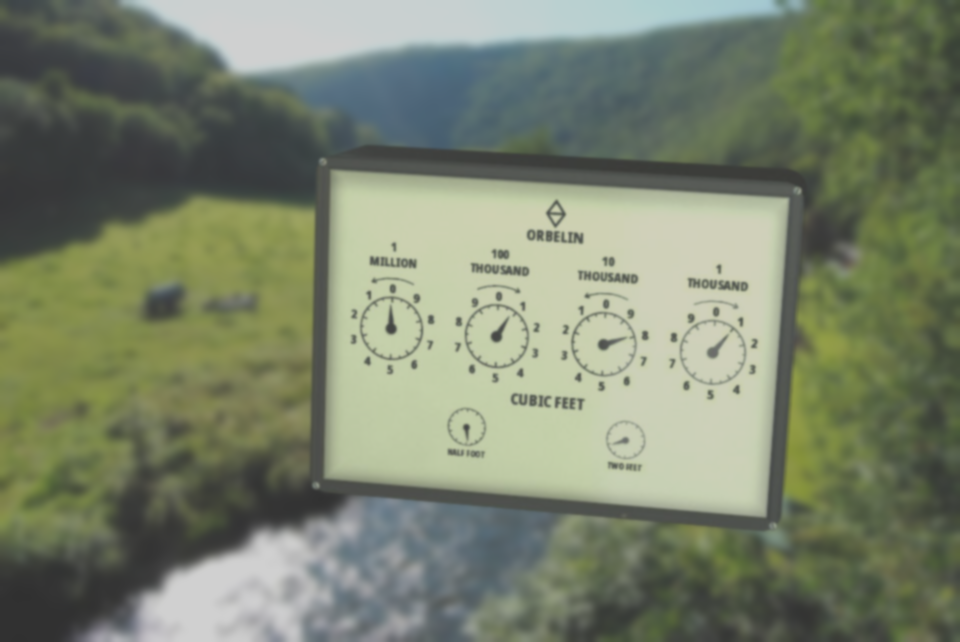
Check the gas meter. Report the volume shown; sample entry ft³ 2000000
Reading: ft³ 8100
